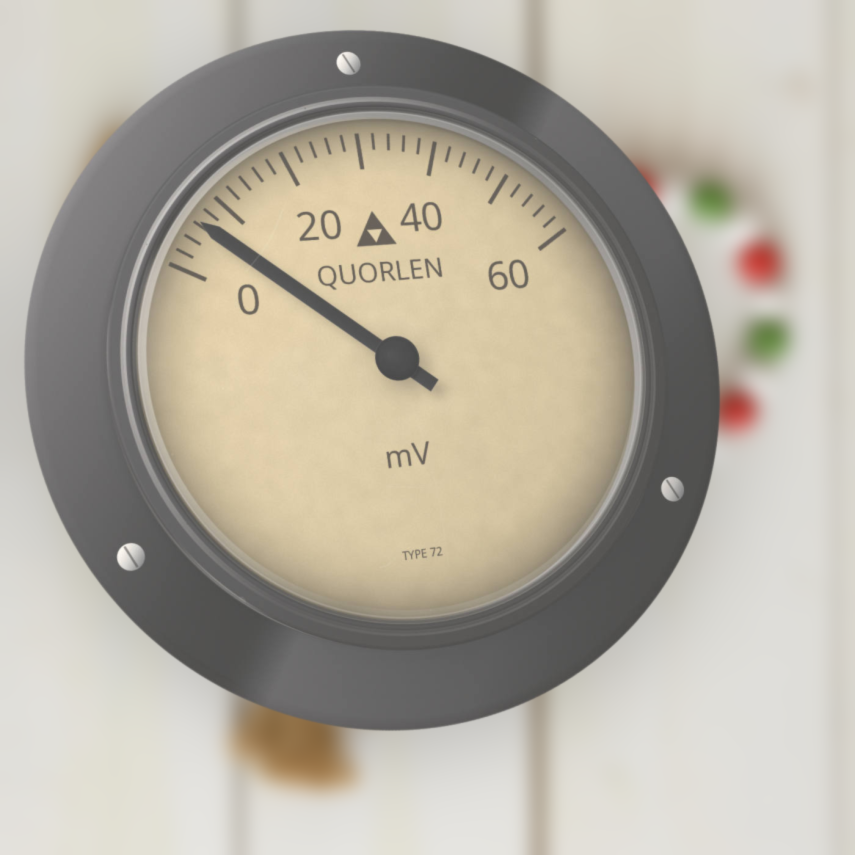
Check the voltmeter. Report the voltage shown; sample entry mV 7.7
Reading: mV 6
